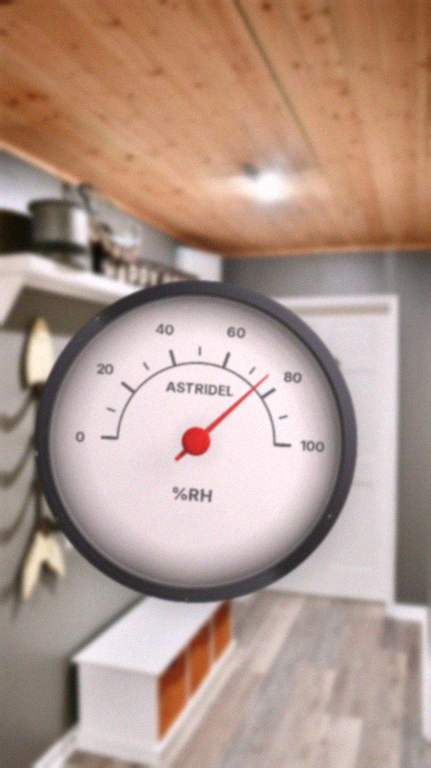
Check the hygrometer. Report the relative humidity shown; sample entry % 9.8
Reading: % 75
